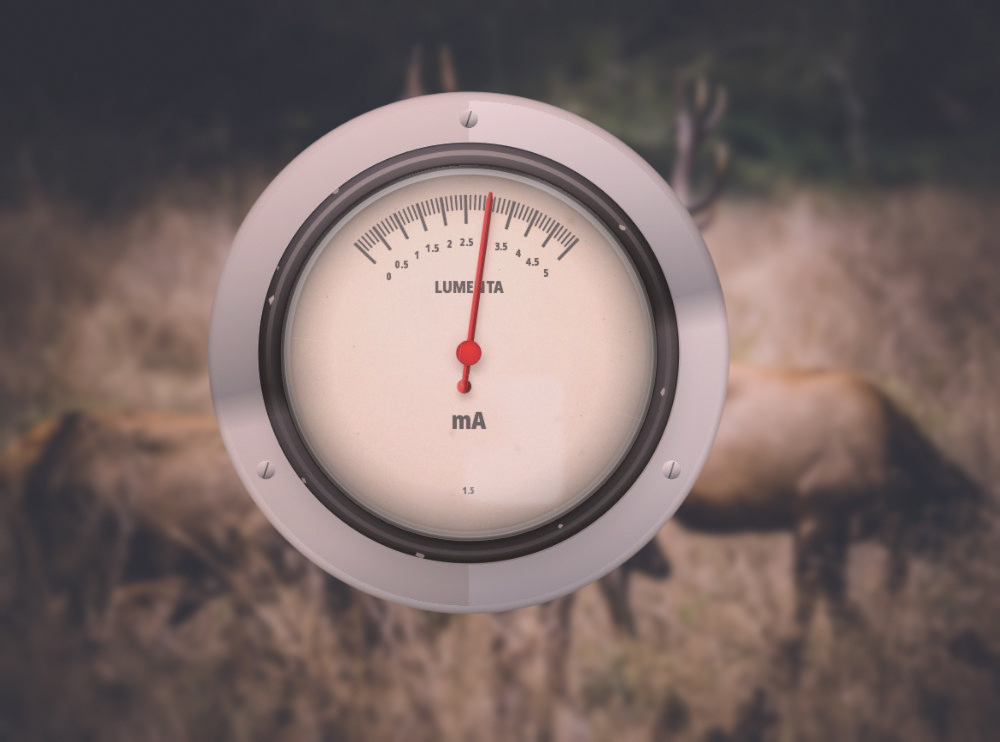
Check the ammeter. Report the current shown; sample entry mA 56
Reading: mA 3
